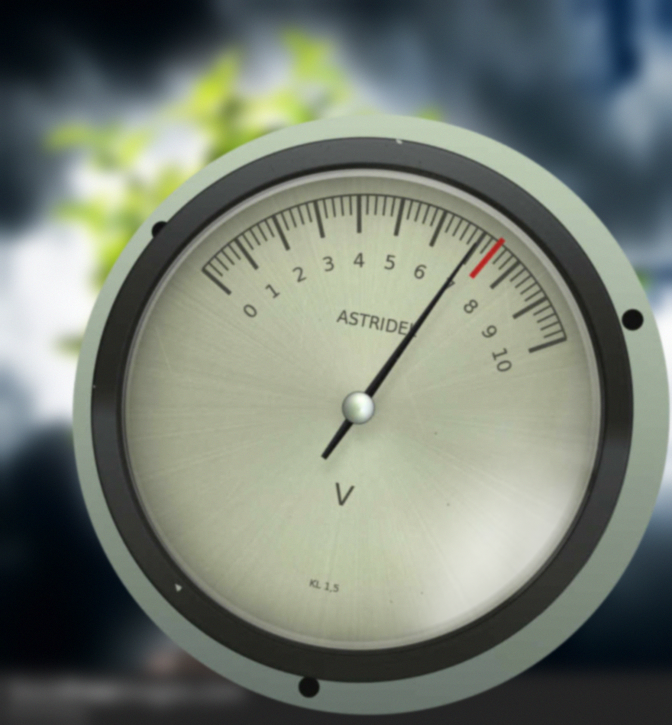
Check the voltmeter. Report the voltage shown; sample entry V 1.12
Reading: V 7
